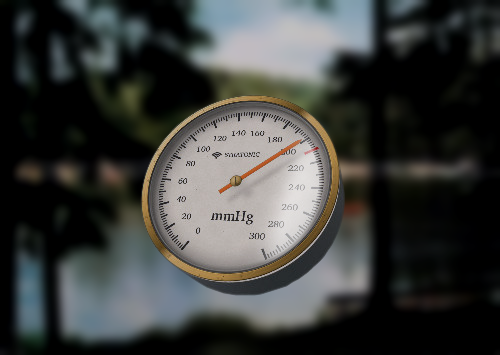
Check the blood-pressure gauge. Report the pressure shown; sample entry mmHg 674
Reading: mmHg 200
